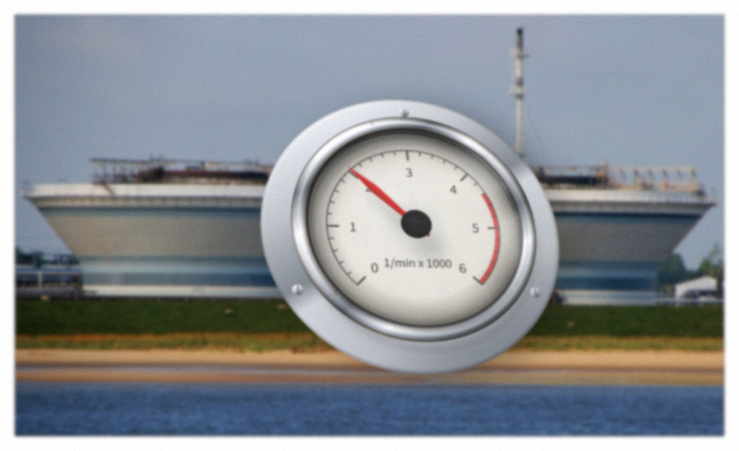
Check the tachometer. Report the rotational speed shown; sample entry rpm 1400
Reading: rpm 2000
